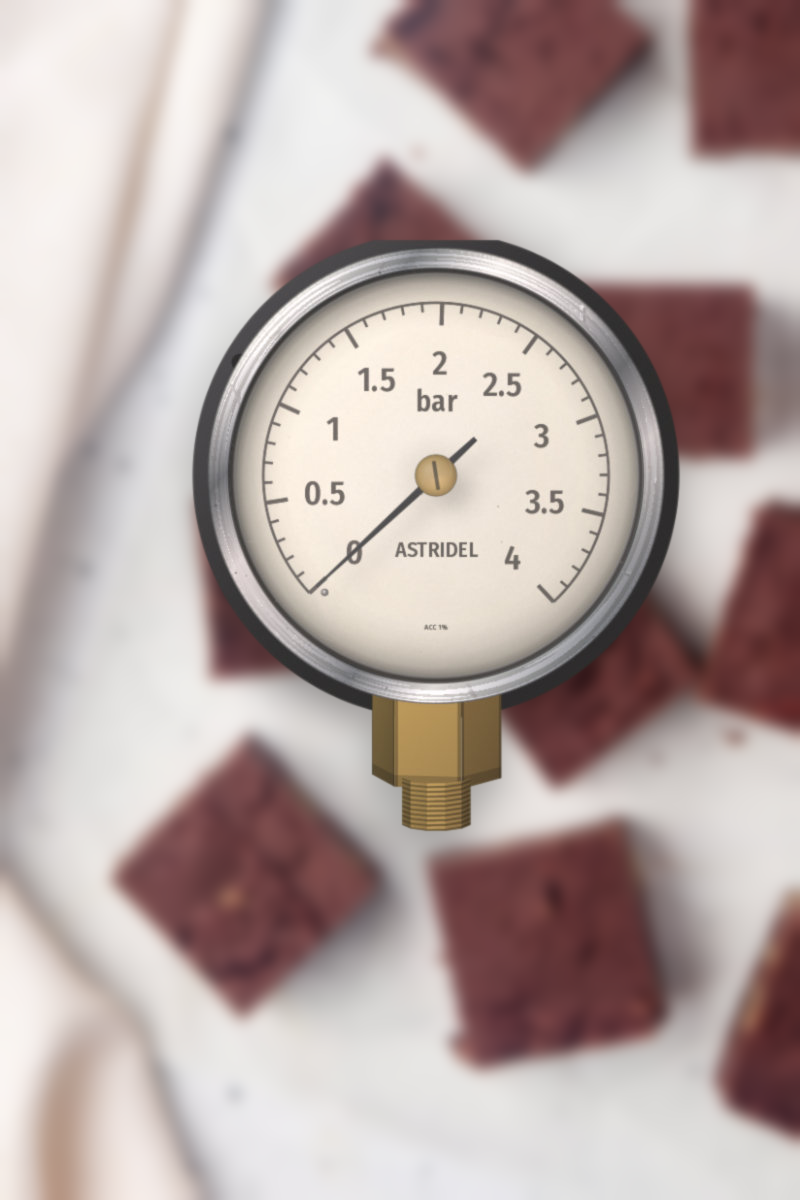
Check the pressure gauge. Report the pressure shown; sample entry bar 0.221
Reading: bar 0
